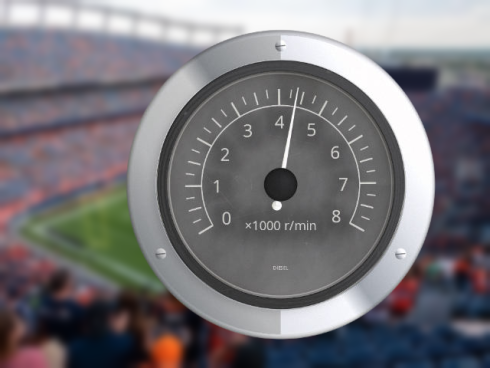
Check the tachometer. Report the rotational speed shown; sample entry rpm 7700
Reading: rpm 4375
